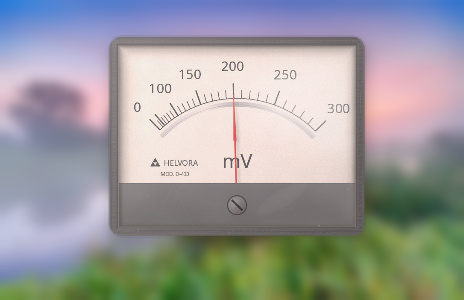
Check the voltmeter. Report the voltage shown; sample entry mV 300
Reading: mV 200
